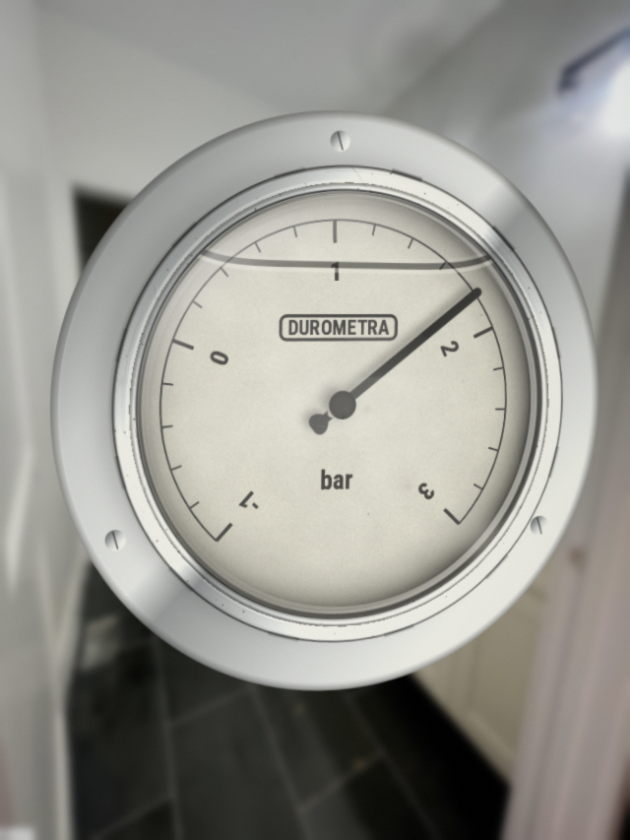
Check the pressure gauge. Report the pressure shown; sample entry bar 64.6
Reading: bar 1.8
